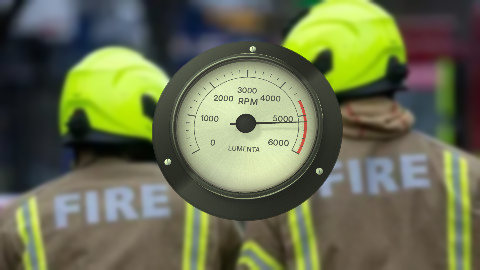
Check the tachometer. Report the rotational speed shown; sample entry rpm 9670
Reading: rpm 5200
